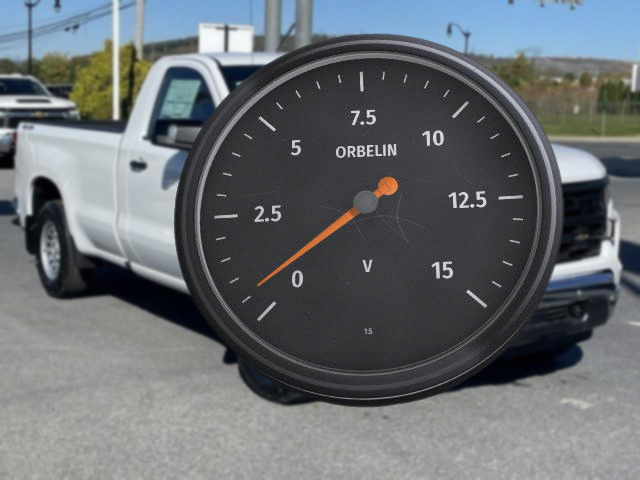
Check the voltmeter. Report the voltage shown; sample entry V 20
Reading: V 0.5
